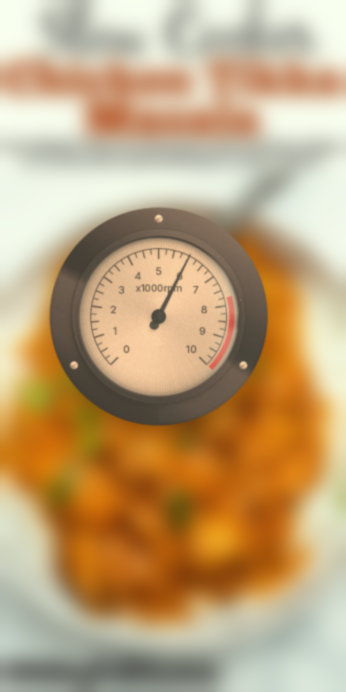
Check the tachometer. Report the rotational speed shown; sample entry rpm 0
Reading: rpm 6000
